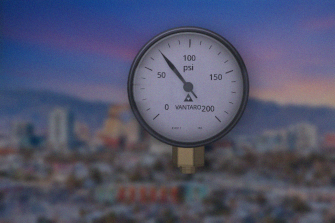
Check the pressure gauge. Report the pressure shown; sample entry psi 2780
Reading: psi 70
